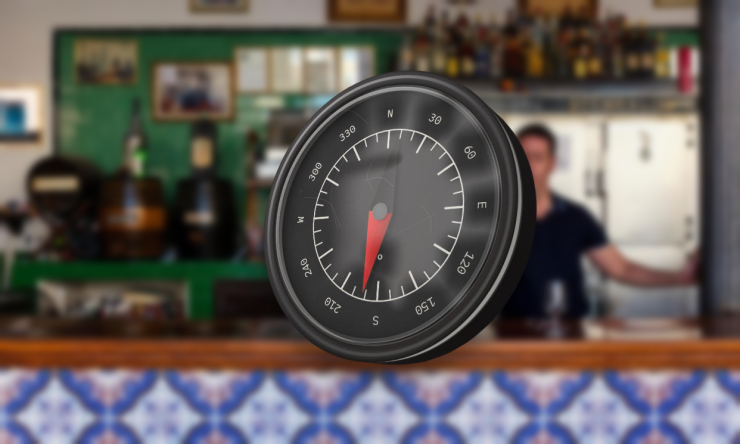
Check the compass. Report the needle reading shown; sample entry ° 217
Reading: ° 190
